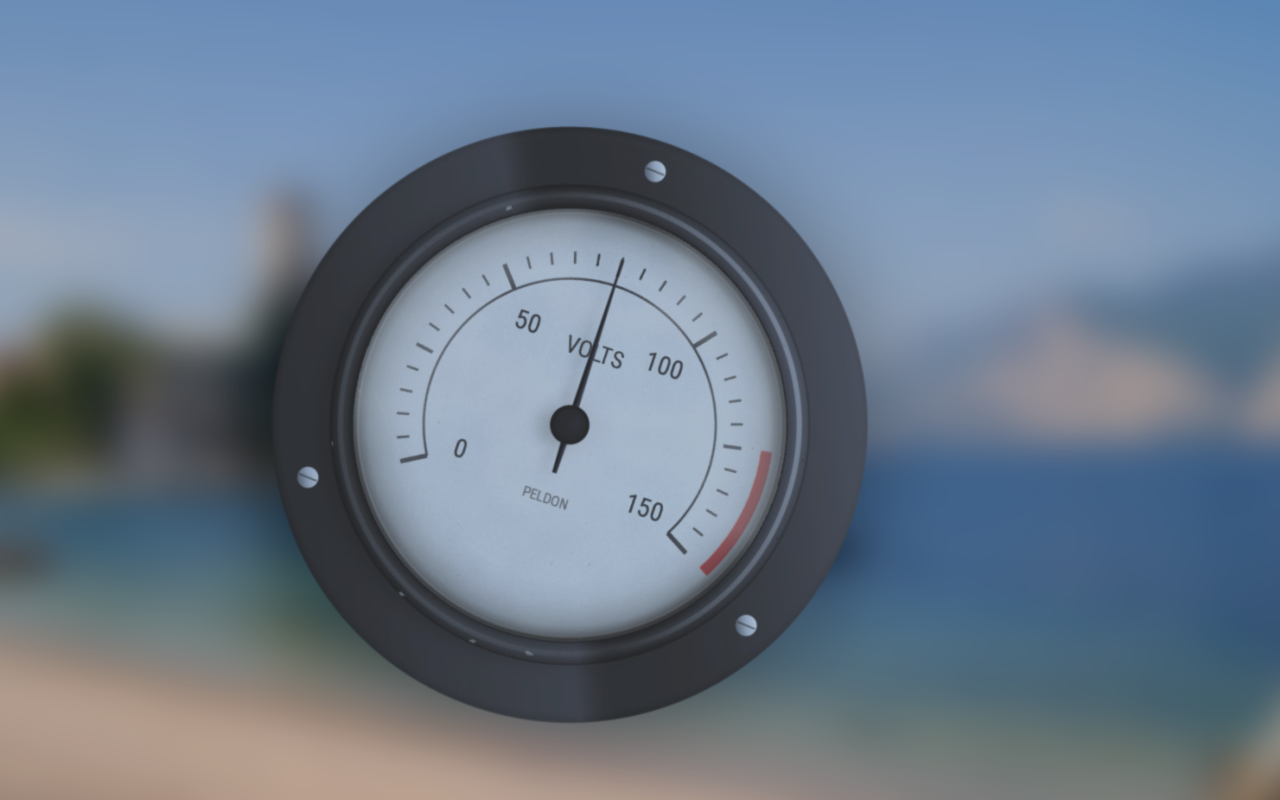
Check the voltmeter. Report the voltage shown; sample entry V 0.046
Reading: V 75
